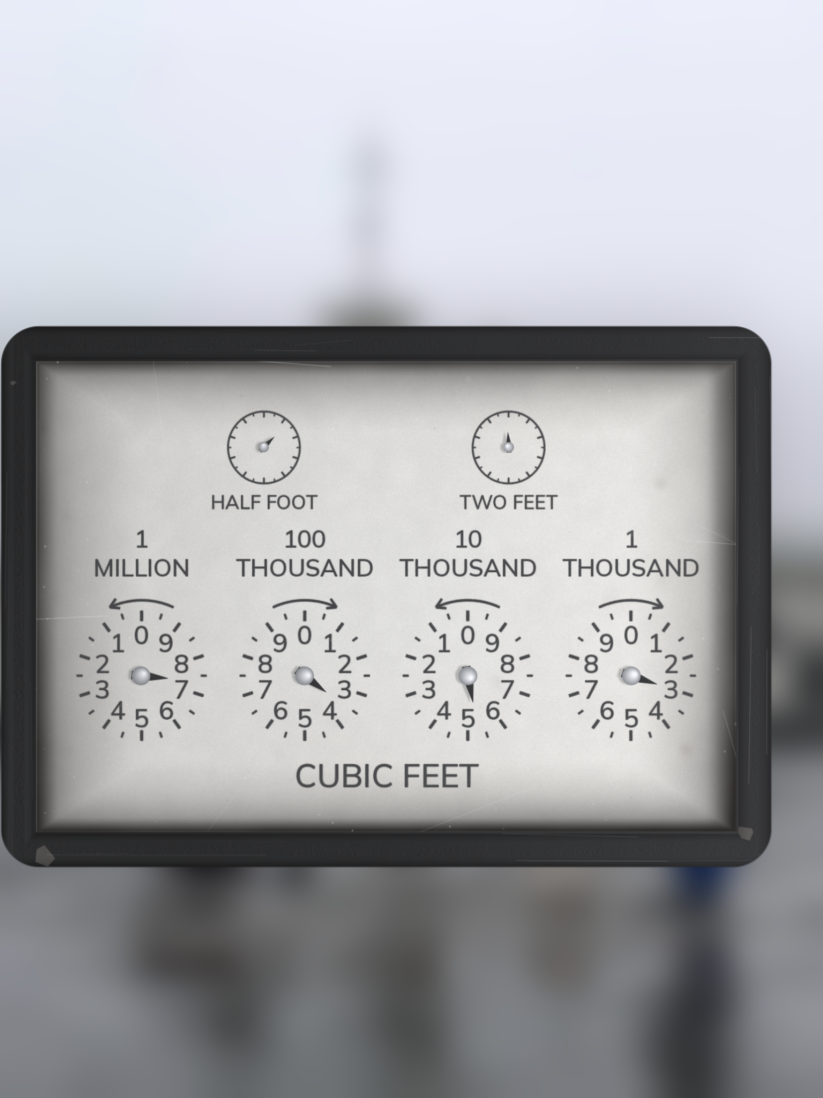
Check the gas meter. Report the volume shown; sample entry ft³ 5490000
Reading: ft³ 735300
